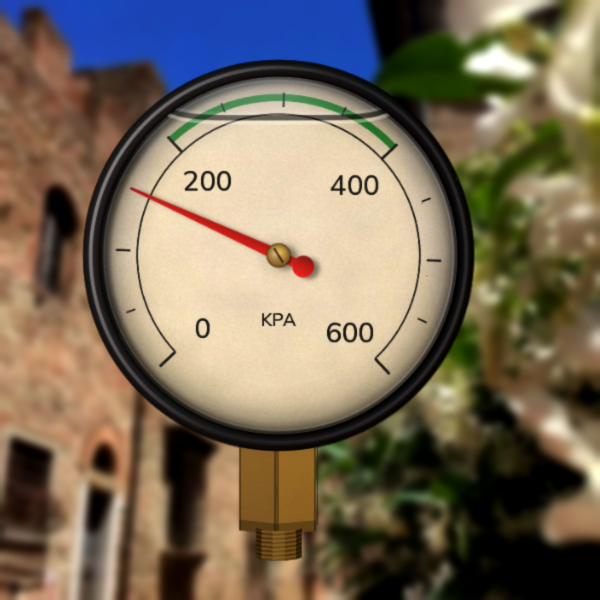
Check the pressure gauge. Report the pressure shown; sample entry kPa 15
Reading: kPa 150
